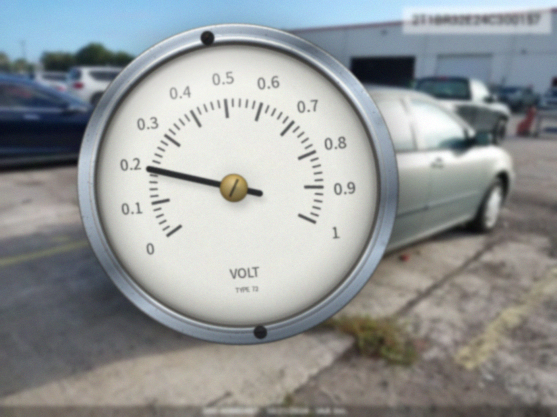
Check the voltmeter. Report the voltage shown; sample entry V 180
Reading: V 0.2
